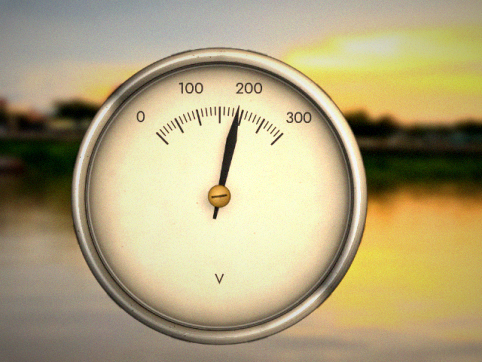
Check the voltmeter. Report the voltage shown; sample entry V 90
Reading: V 190
